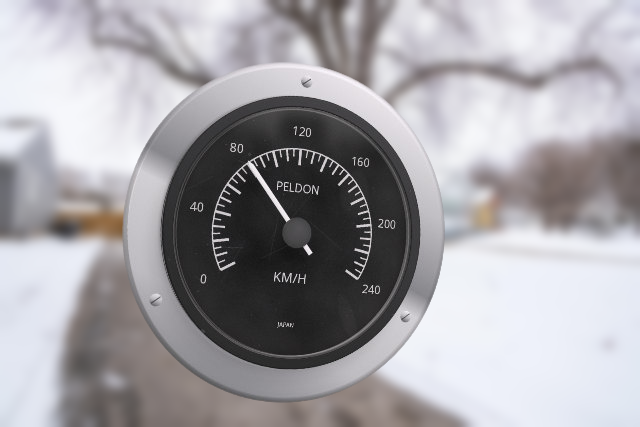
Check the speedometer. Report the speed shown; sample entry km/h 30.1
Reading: km/h 80
